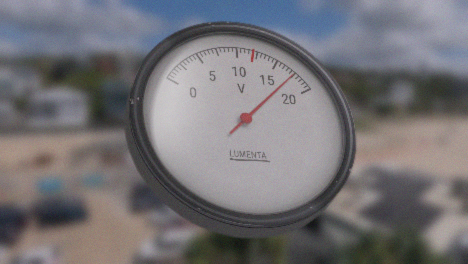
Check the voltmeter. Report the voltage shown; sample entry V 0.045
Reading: V 17.5
